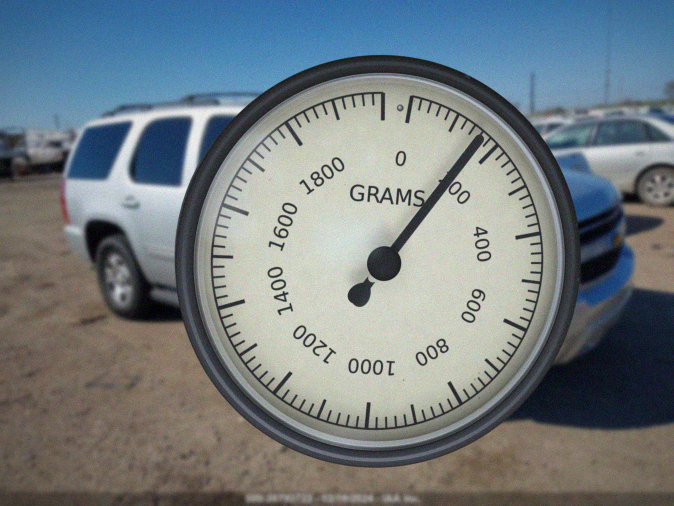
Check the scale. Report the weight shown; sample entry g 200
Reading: g 160
